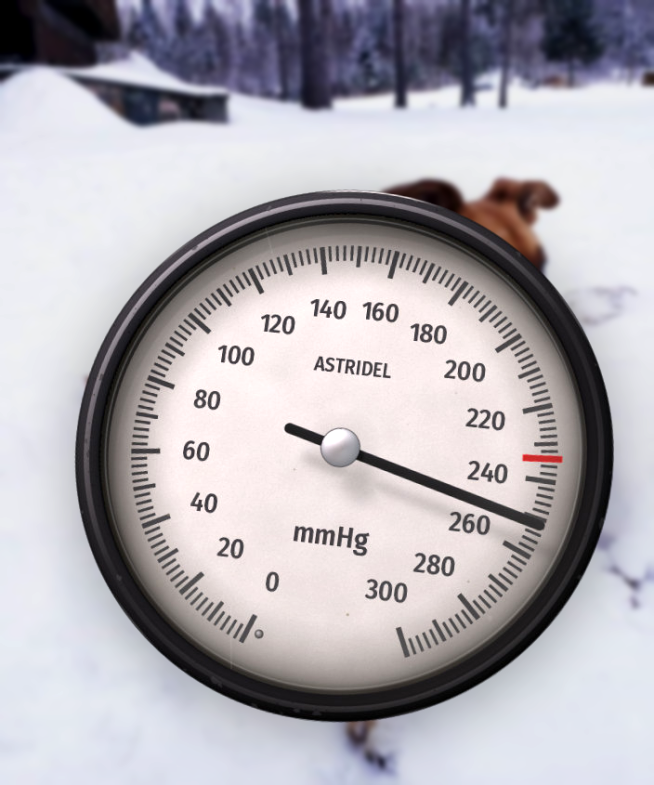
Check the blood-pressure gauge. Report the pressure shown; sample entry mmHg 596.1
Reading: mmHg 252
